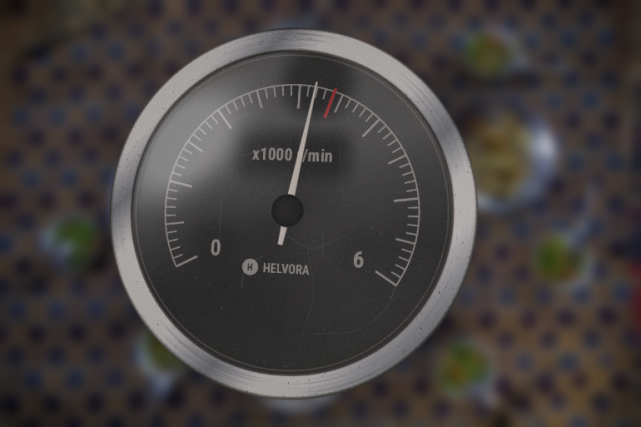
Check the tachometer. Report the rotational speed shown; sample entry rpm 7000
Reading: rpm 3200
